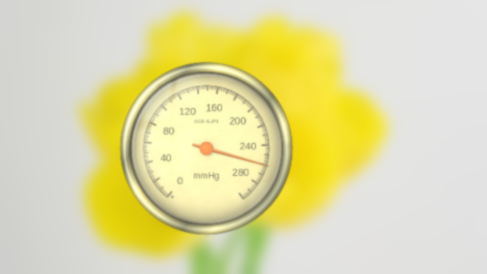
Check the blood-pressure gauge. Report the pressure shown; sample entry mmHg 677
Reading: mmHg 260
